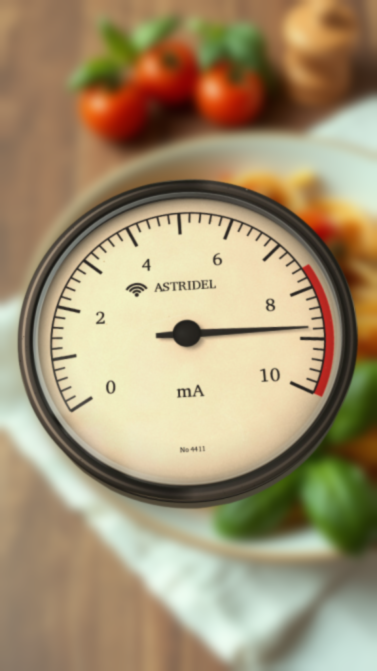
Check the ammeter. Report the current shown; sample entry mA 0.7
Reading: mA 8.8
